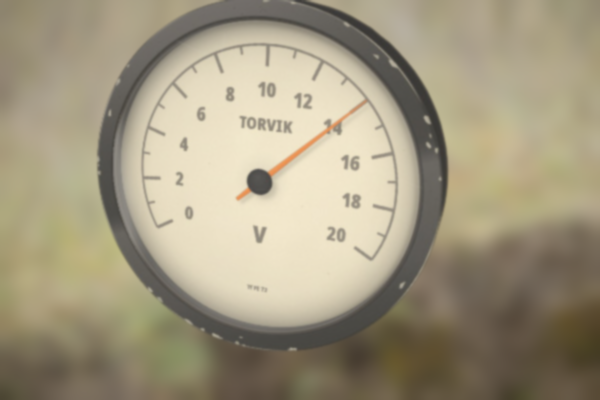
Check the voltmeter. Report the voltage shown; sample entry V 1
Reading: V 14
